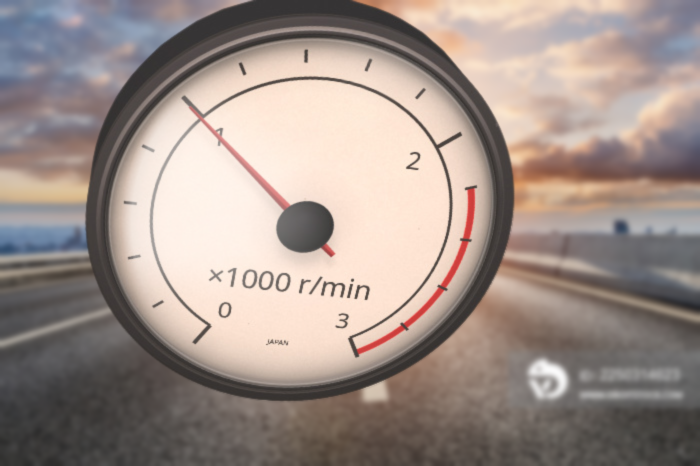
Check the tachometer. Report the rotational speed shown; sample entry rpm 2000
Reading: rpm 1000
